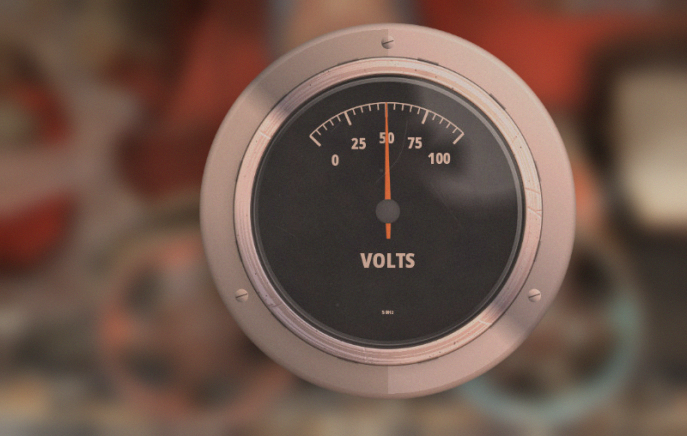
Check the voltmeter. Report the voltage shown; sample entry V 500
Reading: V 50
